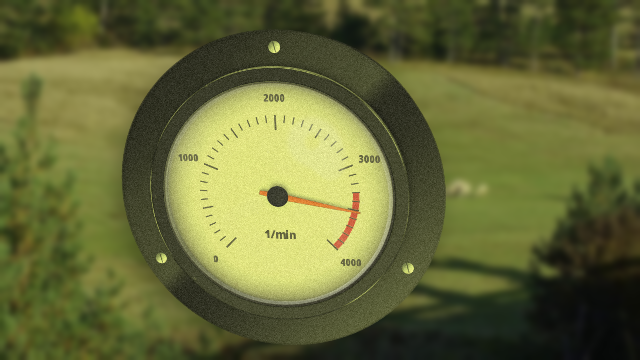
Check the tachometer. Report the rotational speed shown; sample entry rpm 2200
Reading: rpm 3500
